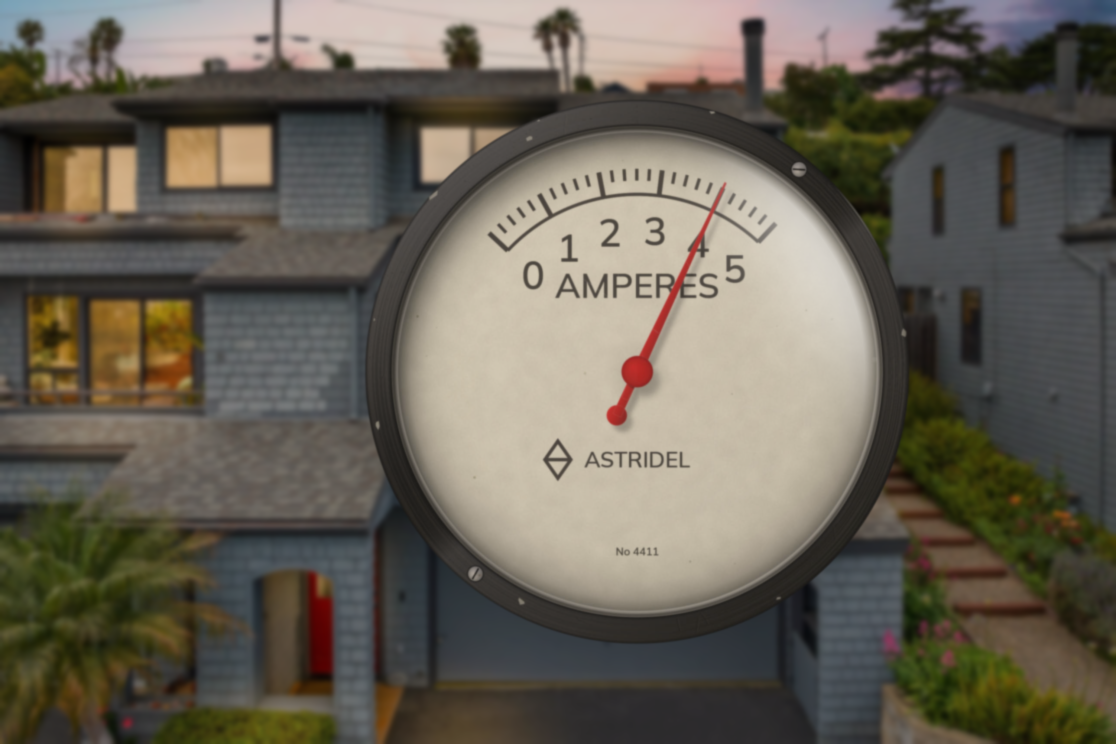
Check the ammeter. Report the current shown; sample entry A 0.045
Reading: A 4
